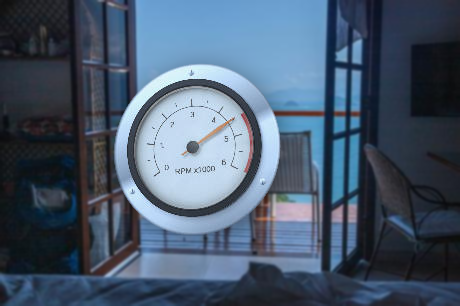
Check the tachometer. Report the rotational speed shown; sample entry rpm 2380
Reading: rpm 4500
